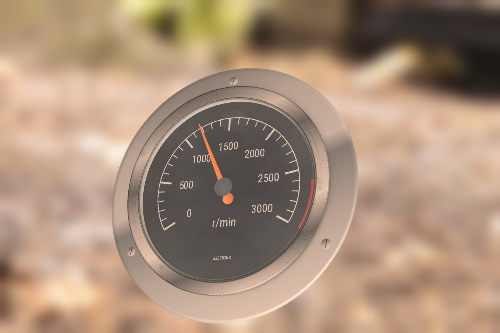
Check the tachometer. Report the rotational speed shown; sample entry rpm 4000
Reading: rpm 1200
